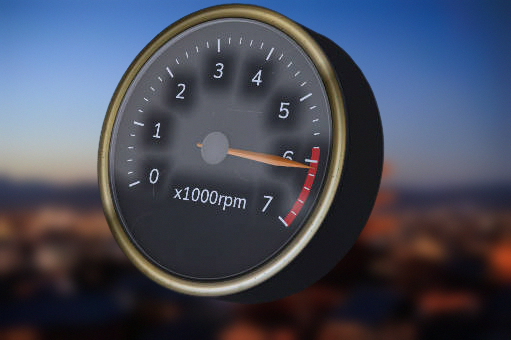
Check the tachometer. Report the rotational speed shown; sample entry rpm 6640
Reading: rpm 6100
